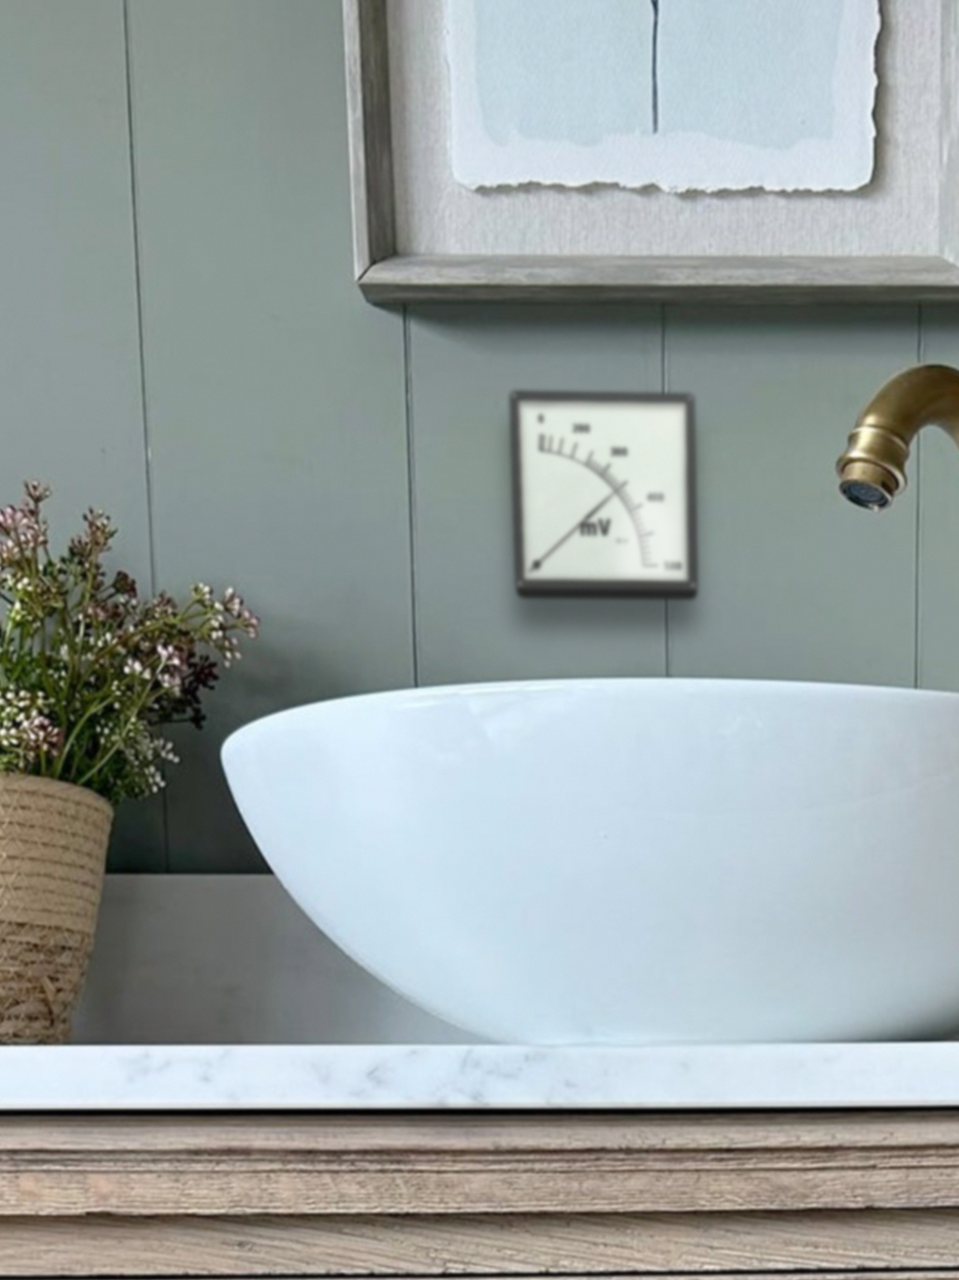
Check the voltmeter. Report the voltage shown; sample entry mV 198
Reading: mV 350
